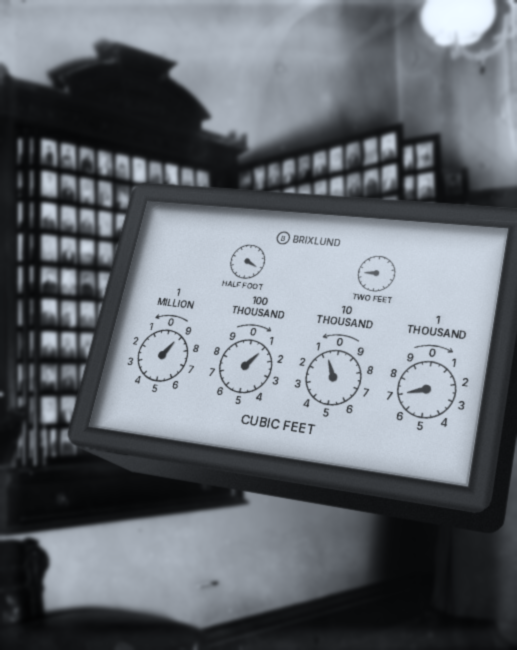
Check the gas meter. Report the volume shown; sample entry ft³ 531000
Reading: ft³ 910700
